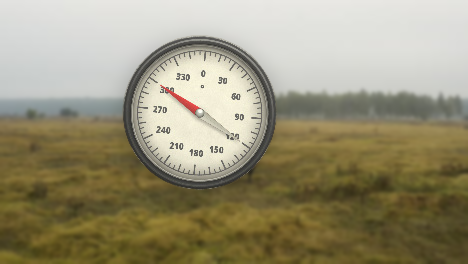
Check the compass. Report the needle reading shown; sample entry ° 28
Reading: ° 300
